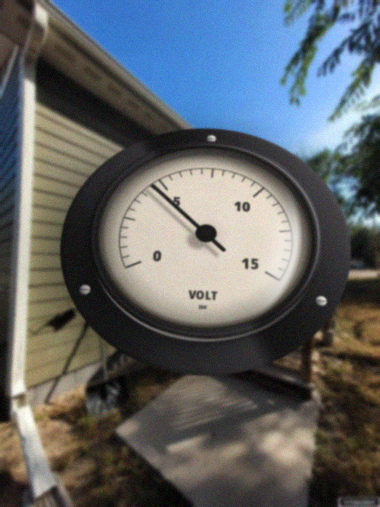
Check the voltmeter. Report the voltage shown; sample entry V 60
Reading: V 4.5
